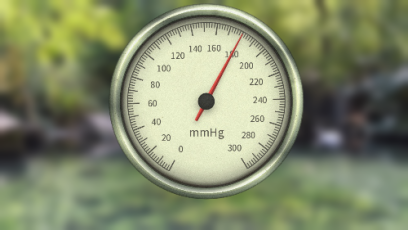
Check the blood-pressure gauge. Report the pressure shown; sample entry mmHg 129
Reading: mmHg 180
